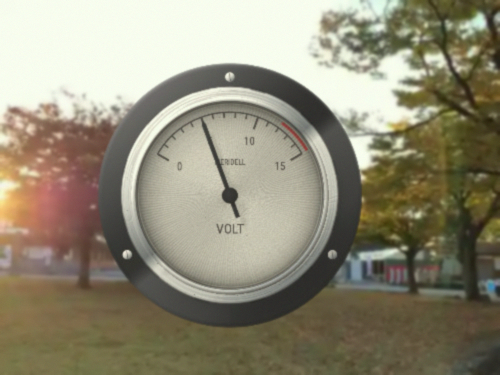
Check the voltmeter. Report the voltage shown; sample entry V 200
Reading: V 5
